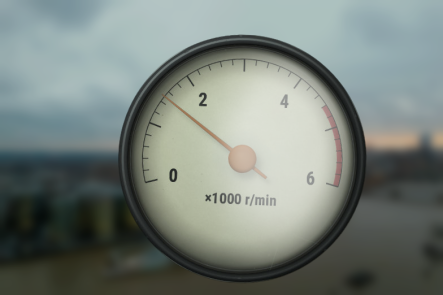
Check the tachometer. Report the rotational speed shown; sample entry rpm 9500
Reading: rpm 1500
